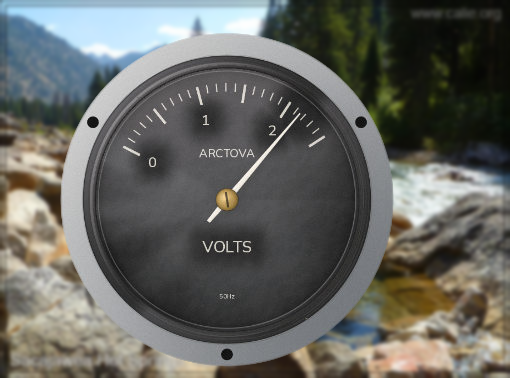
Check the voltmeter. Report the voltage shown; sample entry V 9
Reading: V 2.15
